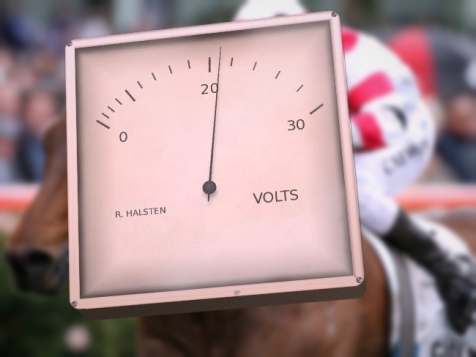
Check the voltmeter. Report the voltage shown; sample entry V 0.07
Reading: V 21
